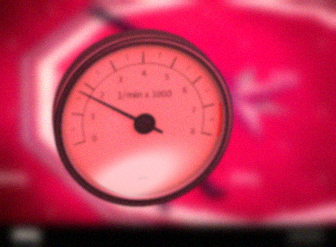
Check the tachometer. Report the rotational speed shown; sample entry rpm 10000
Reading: rpm 1750
